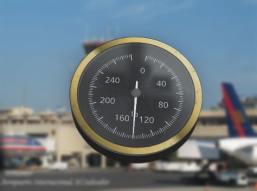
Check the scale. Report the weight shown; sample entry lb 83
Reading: lb 140
